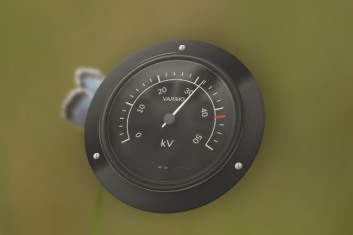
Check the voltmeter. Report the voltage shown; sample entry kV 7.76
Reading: kV 32
